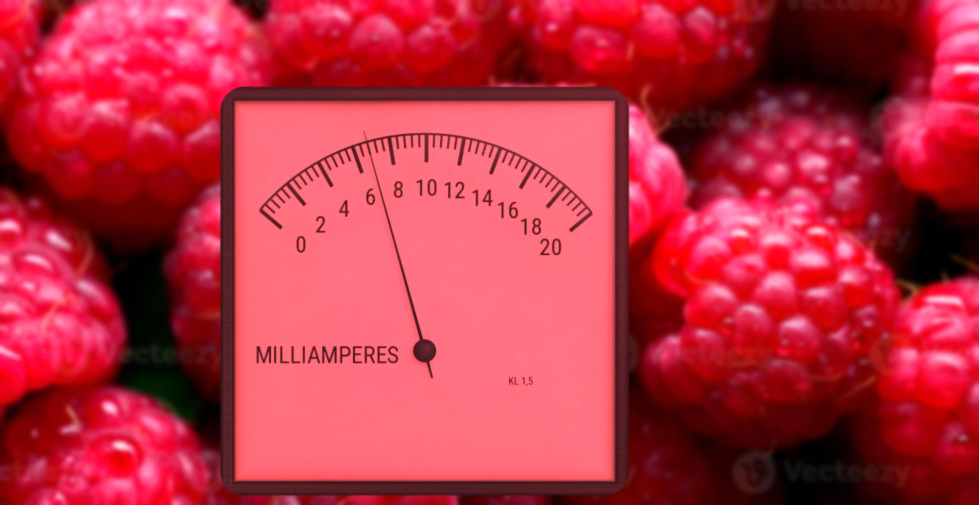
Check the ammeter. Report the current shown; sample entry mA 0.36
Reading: mA 6.8
